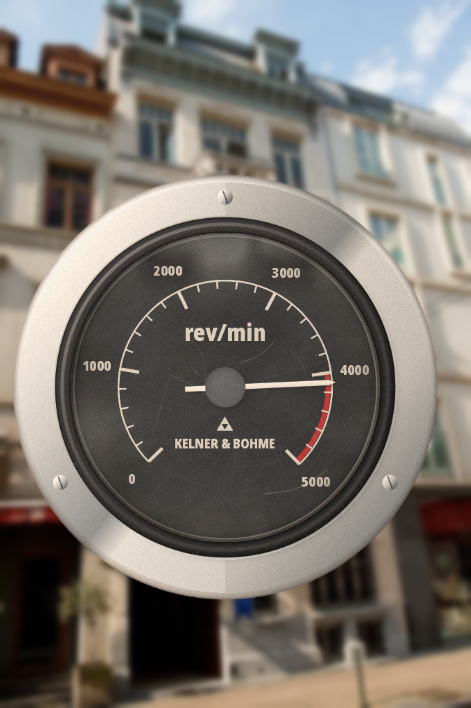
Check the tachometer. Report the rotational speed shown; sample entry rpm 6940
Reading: rpm 4100
